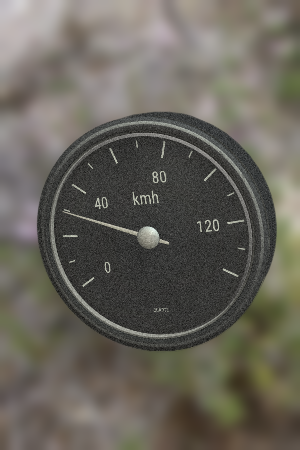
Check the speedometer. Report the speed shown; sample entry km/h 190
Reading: km/h 30
